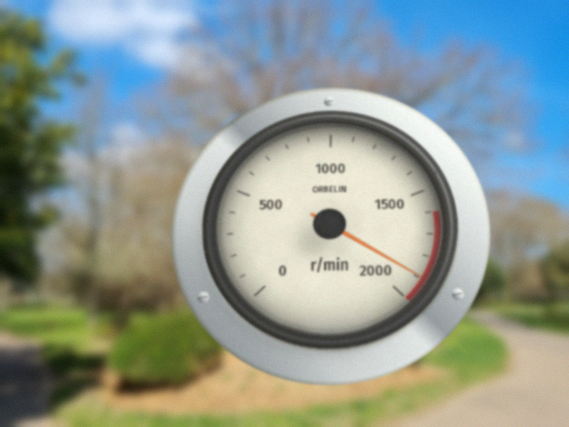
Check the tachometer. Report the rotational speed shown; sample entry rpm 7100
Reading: rpm 1900
